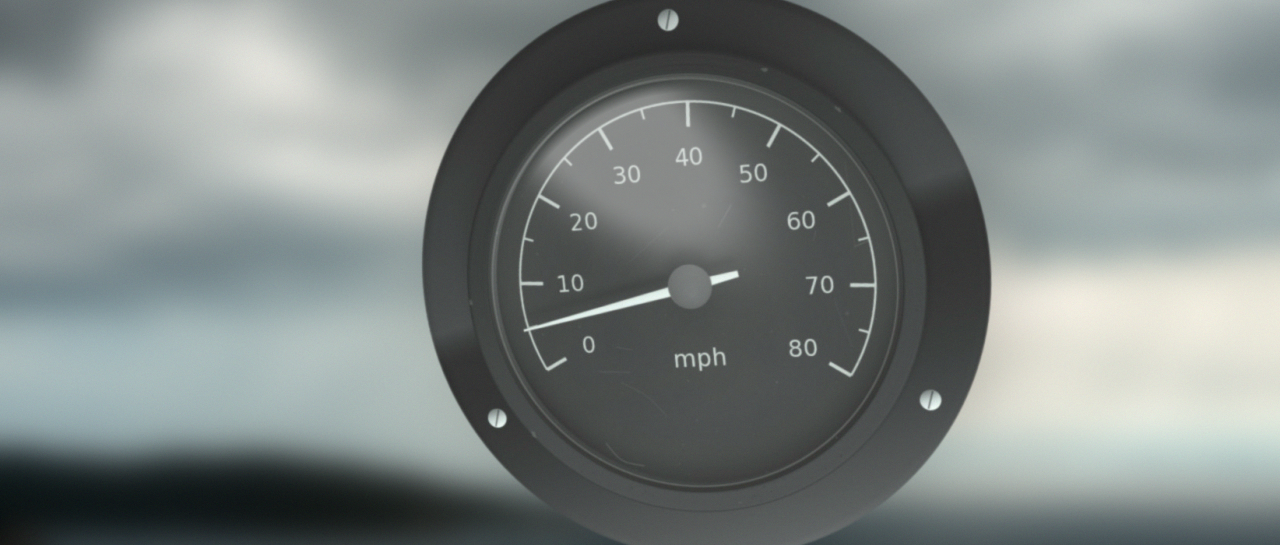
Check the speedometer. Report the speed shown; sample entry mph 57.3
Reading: mph 5
